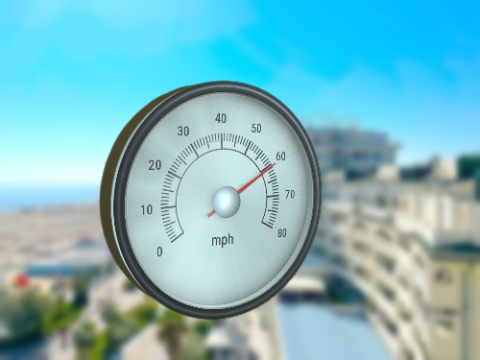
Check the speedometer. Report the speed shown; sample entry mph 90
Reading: mph 60
